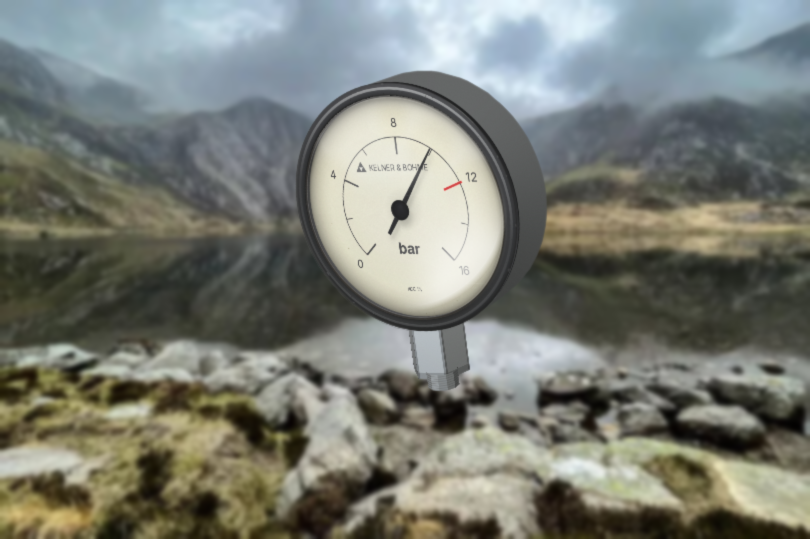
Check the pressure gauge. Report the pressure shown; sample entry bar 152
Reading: bar 10
